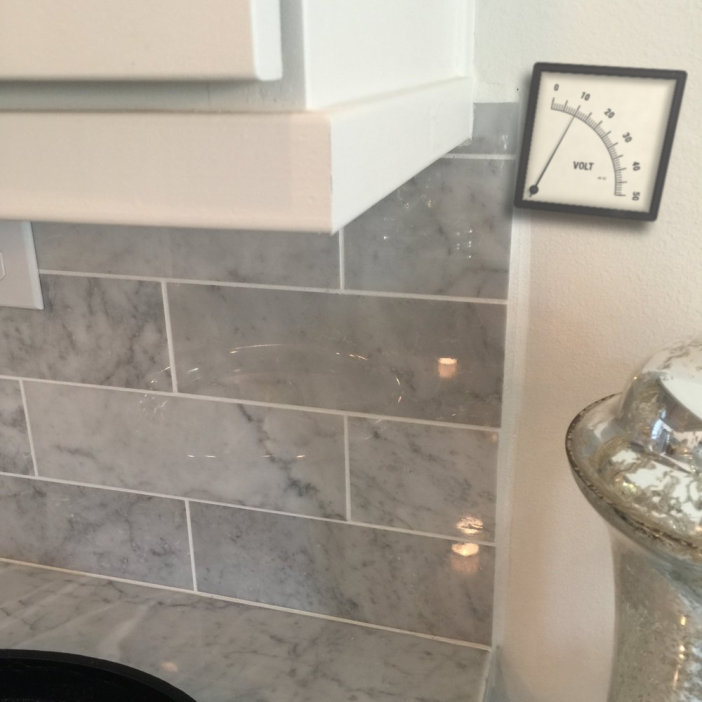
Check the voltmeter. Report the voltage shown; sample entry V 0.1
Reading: V 10
